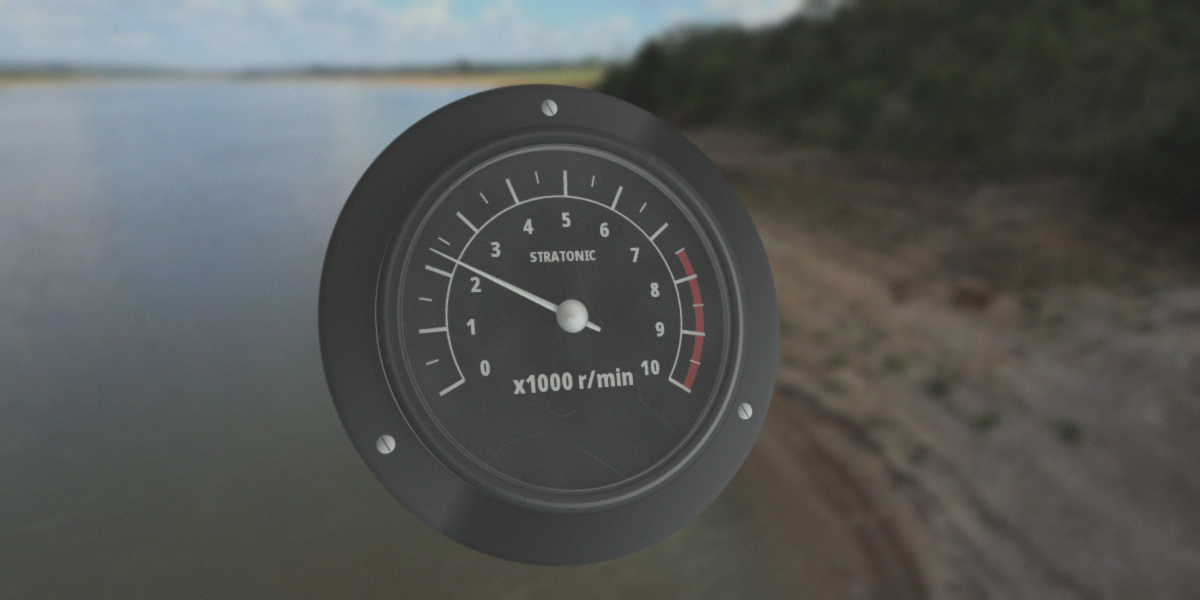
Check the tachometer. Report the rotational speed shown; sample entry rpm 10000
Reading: rpm 2250
